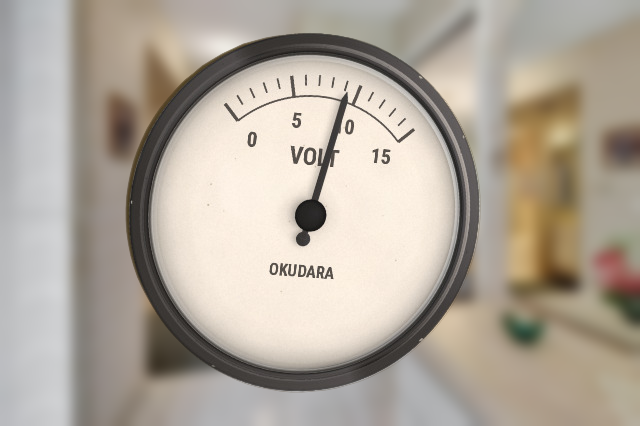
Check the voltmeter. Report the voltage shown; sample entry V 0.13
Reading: V 9
